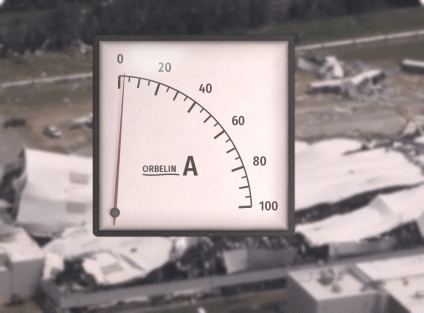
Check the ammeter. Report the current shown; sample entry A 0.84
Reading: A 2.5
